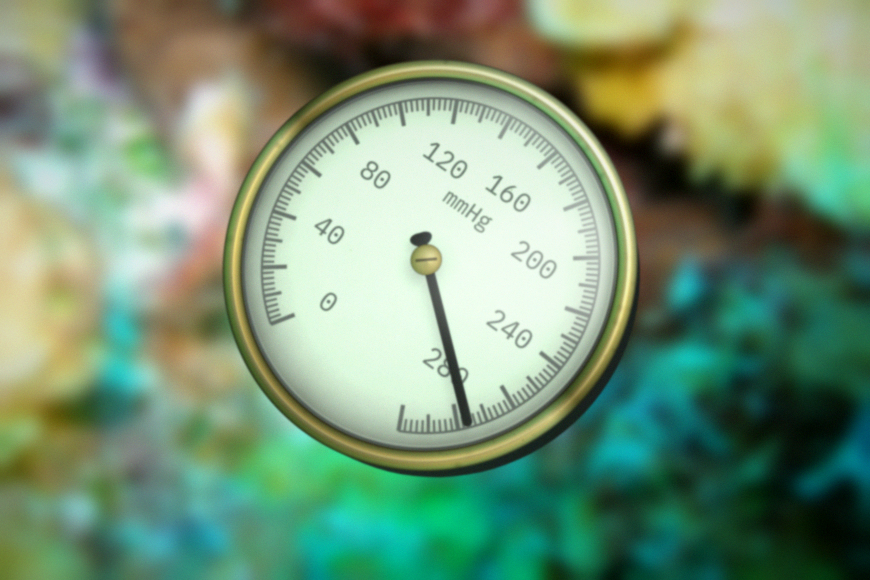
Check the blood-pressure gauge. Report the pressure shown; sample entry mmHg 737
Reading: mmHg 276
